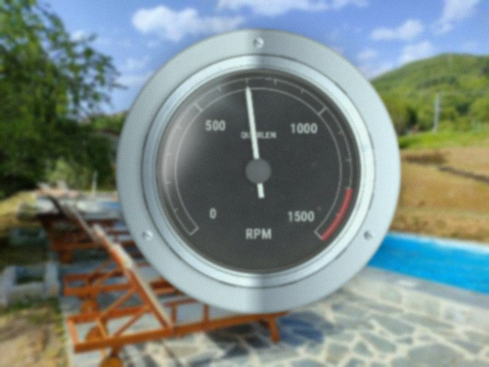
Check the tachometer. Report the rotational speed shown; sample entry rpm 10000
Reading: rpm 700
